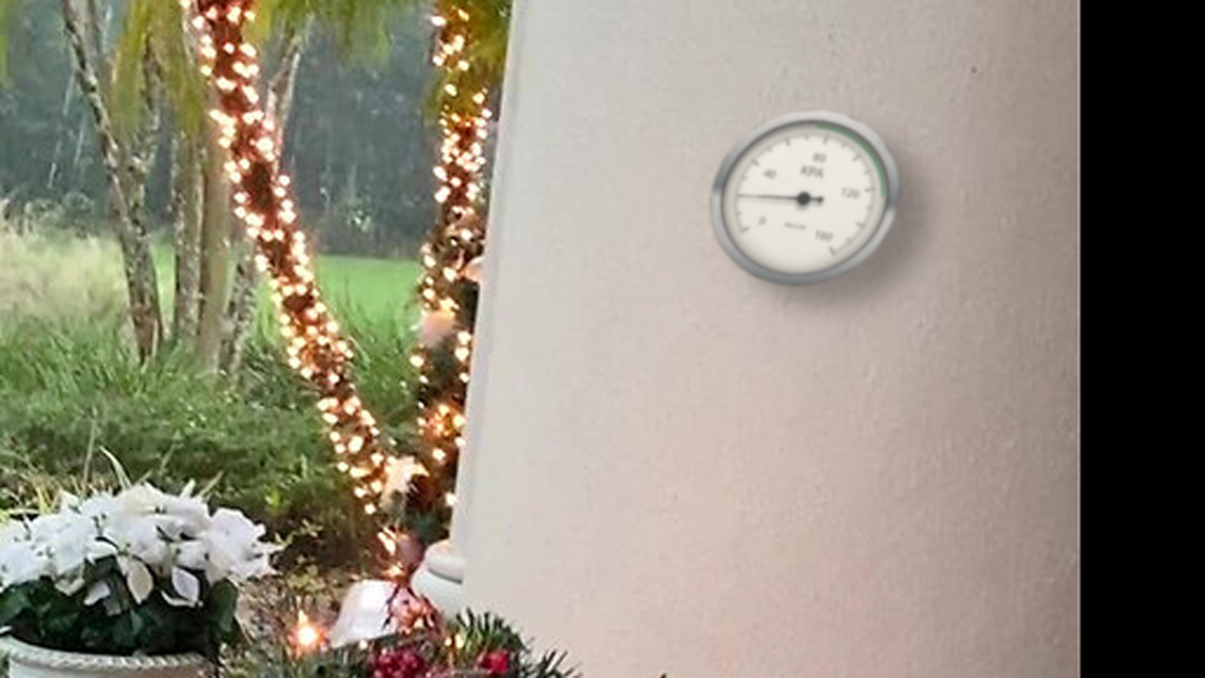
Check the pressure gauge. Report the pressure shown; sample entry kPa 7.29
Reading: kPa 20
